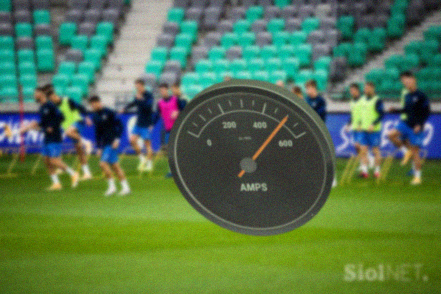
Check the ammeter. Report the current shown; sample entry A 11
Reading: A 500
